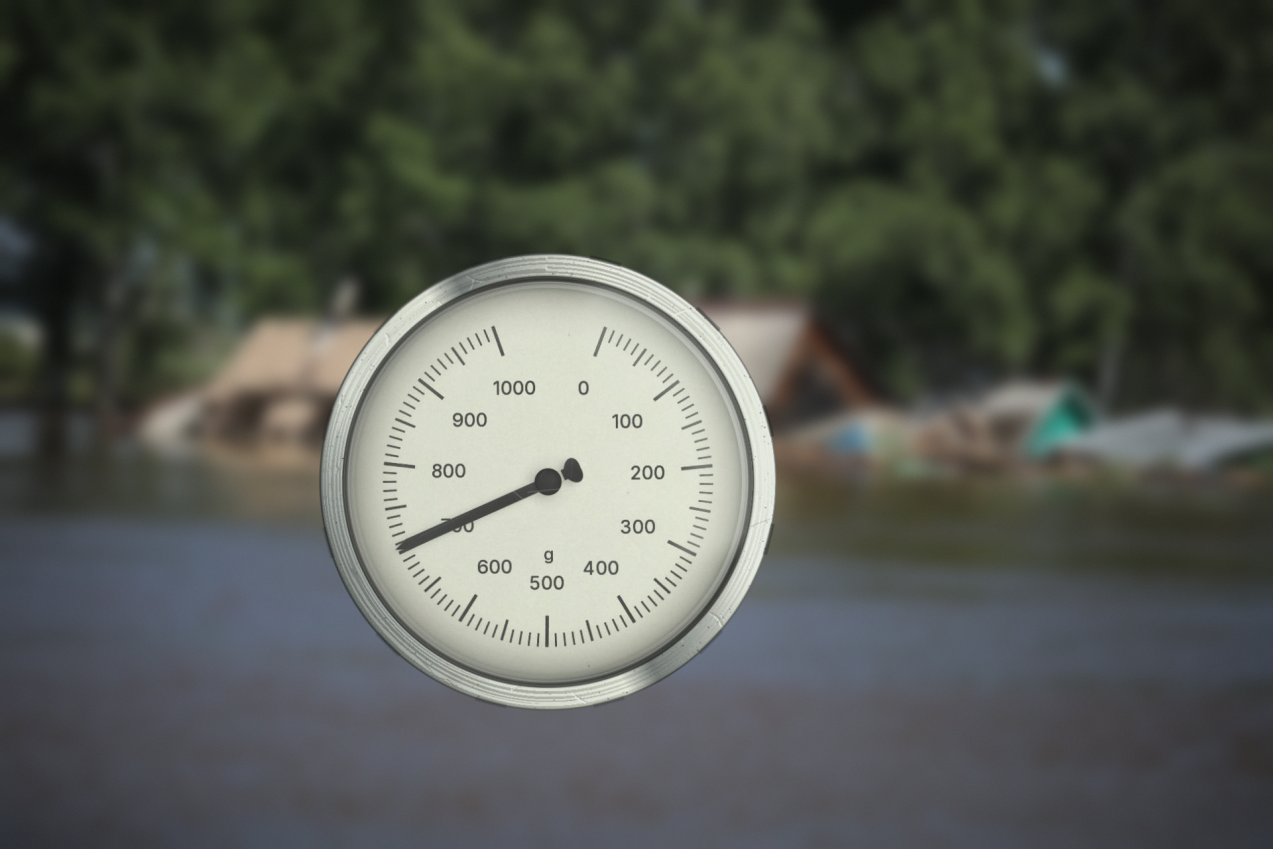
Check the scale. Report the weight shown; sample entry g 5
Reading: g 705
